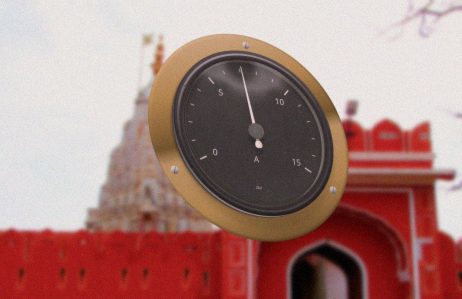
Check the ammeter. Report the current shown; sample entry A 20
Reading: A 7
